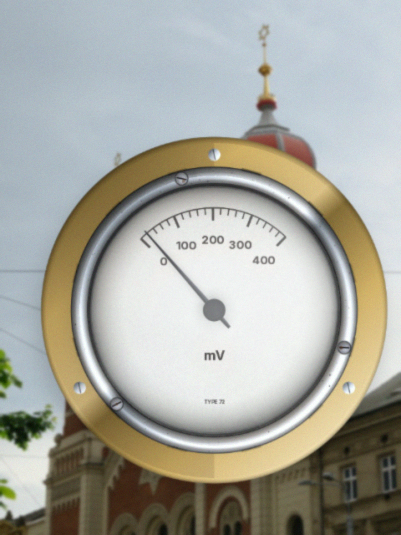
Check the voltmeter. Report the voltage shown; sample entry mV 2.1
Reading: mV 20
